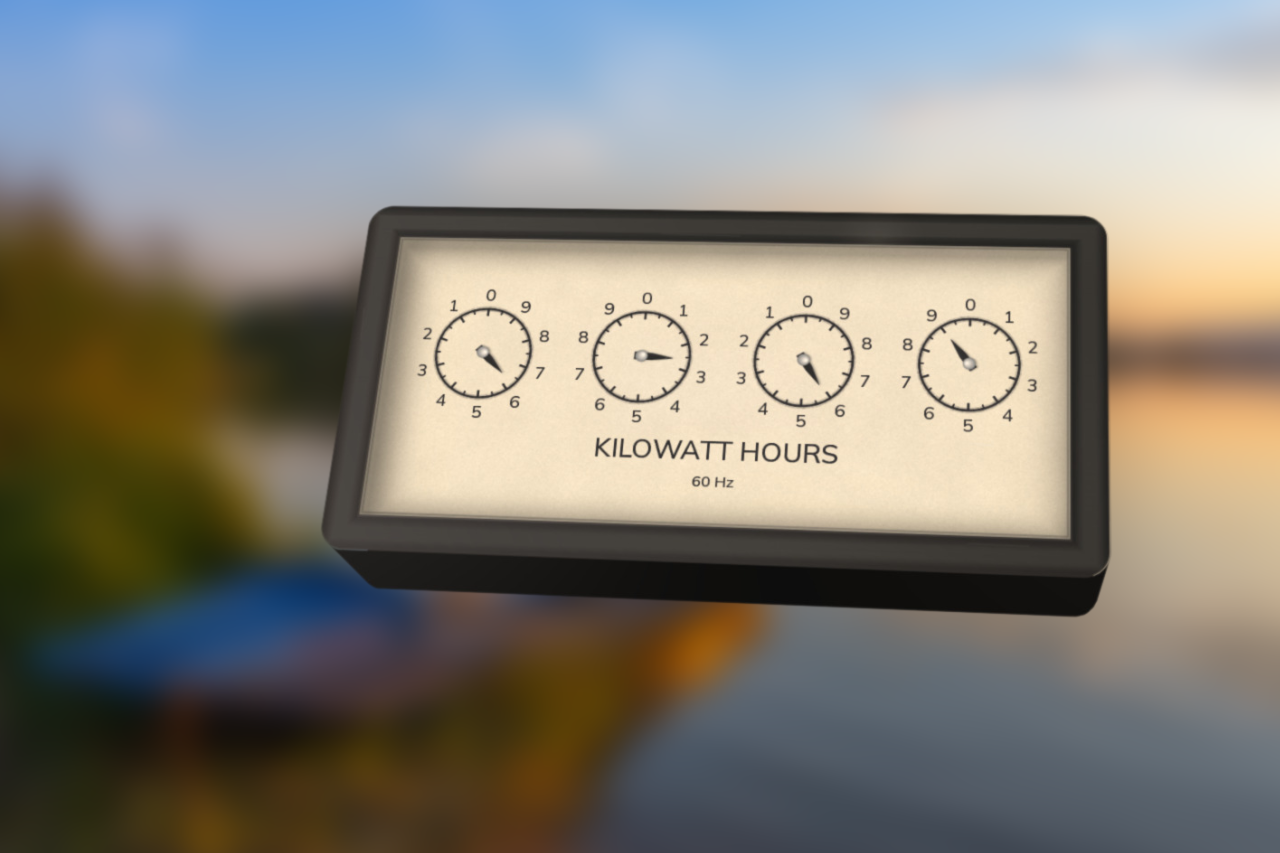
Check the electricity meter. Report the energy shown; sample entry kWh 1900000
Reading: kWh 6259
